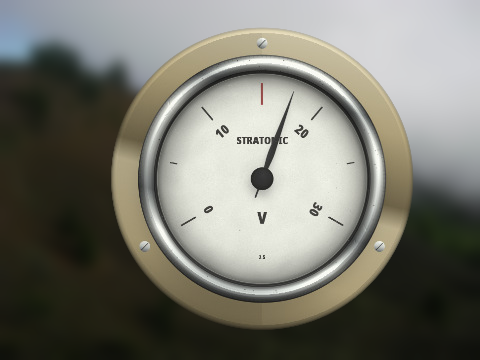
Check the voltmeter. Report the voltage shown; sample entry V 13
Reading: V 17.5
